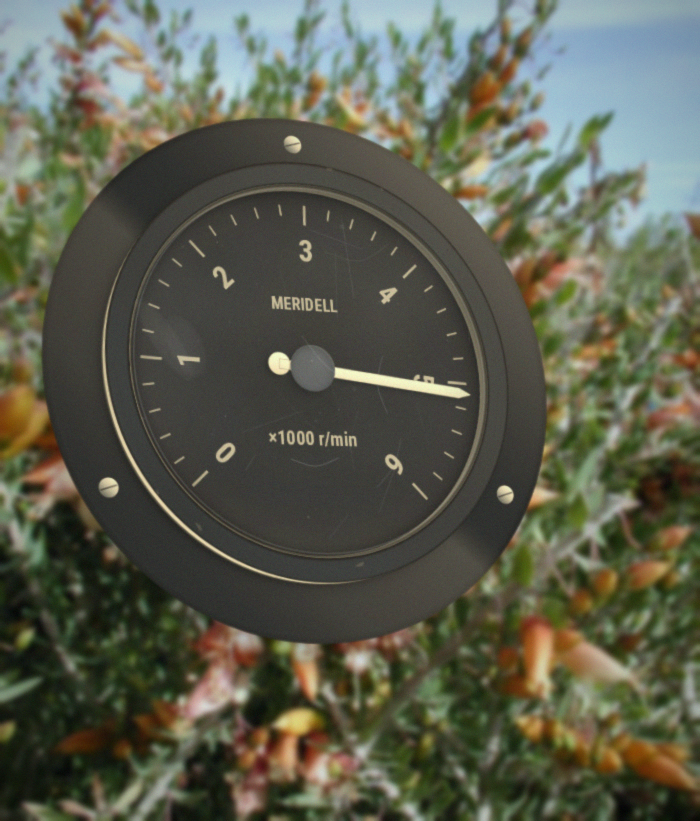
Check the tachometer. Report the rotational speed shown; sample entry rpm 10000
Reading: rpm 5100
